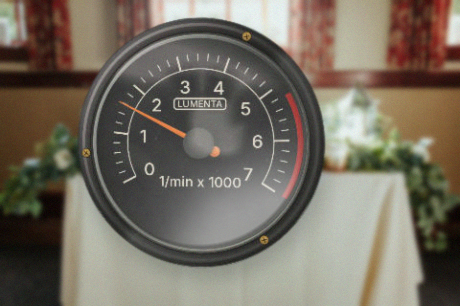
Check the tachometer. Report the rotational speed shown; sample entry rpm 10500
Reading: rpm 1600
